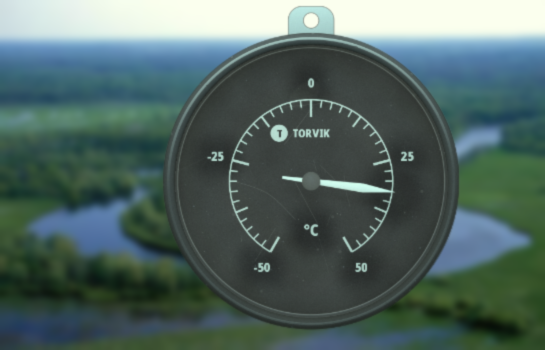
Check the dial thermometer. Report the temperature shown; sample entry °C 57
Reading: °C 32.5
